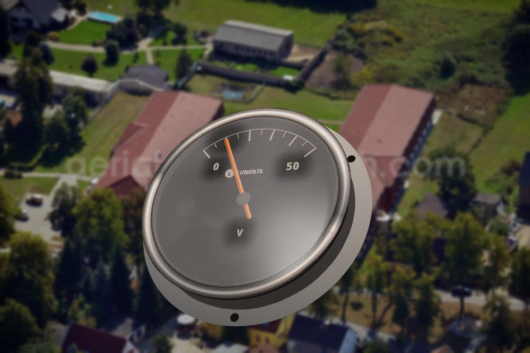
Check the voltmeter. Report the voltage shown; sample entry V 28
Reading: V 10
